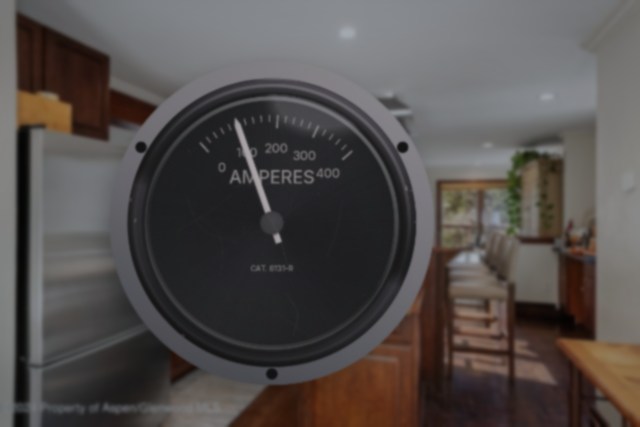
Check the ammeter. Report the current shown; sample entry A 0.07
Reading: A 100
